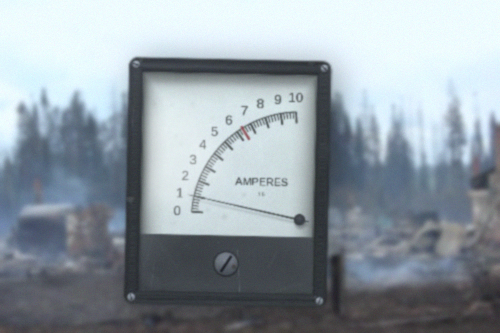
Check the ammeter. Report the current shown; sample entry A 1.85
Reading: A 1
